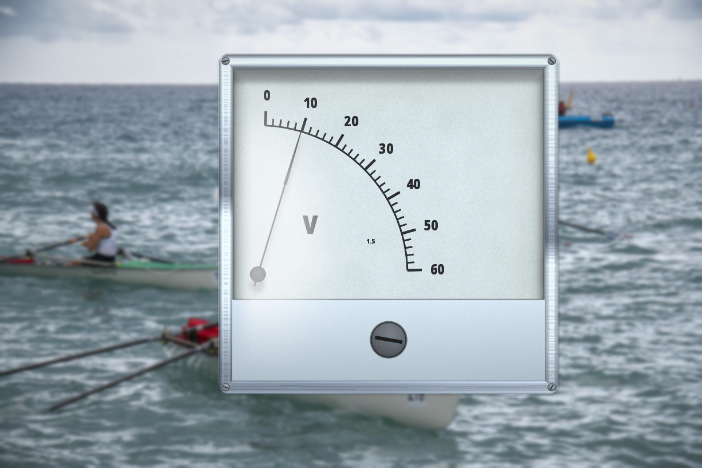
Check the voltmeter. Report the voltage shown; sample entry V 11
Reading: V 10
